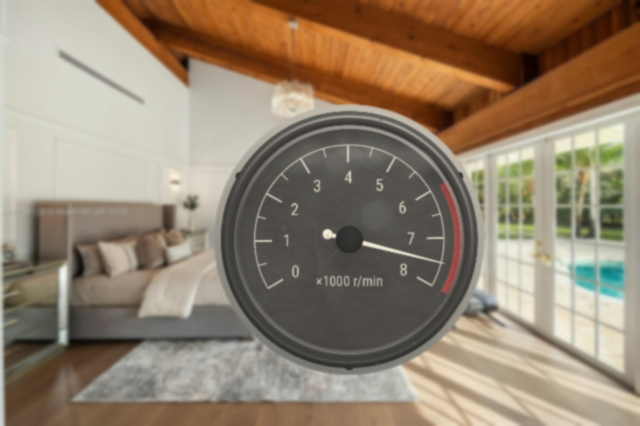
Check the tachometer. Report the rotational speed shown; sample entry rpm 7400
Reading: rpm 7500
